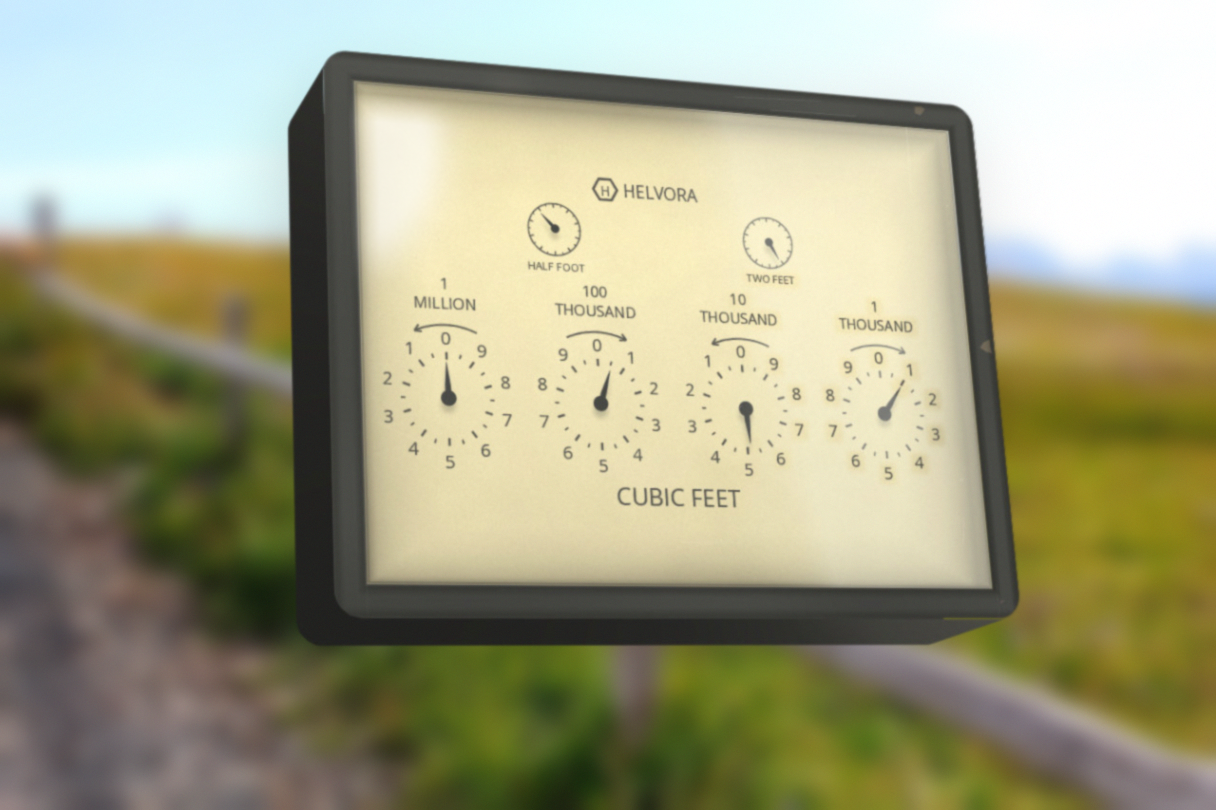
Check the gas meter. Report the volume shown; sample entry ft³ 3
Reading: ft³ 5100
